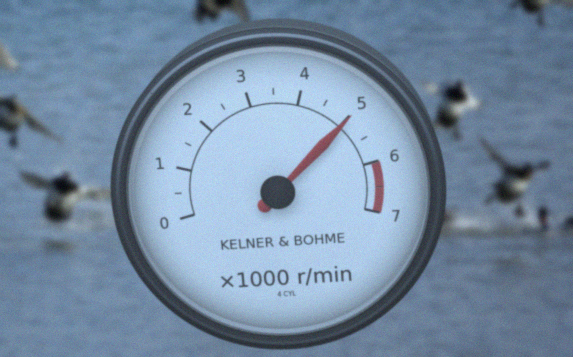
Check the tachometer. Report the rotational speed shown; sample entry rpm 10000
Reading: rpm 5000
